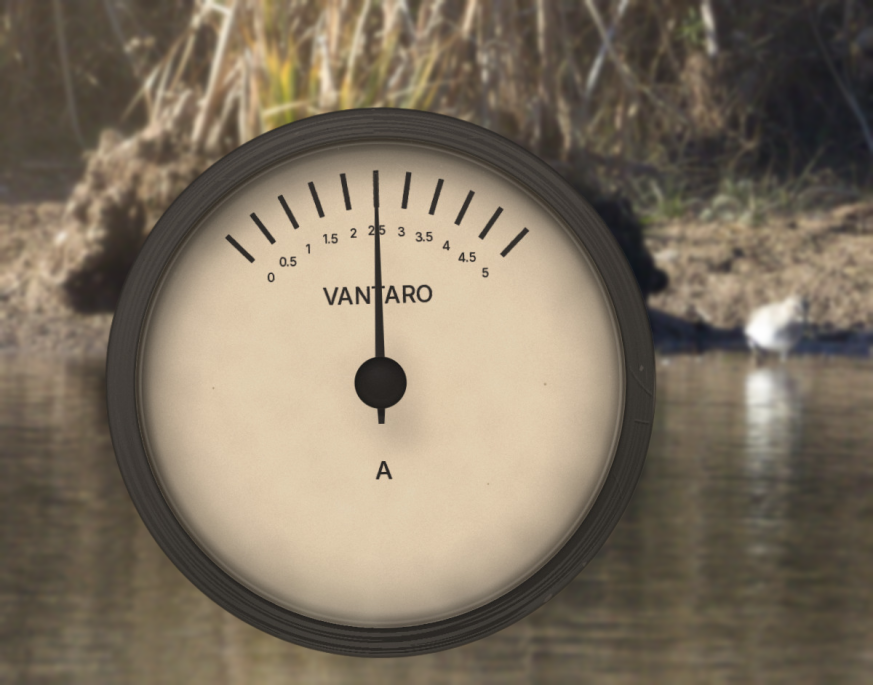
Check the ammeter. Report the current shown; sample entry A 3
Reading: A 2.5
